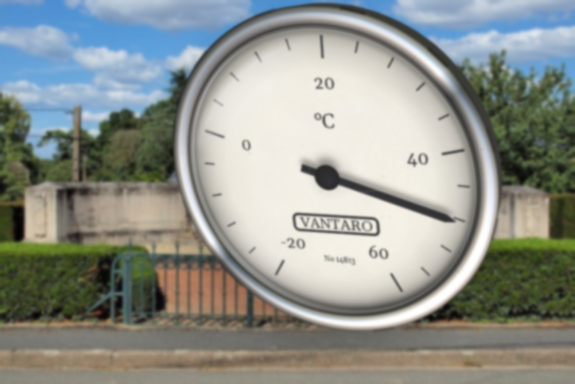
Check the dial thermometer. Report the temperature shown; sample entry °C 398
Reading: °C 48
